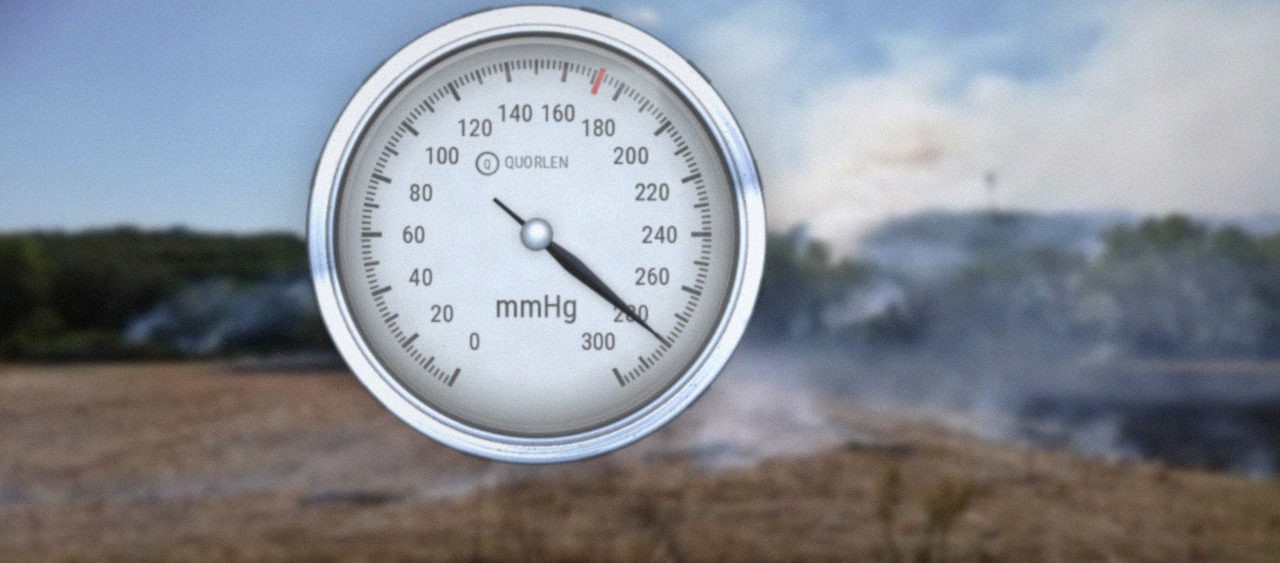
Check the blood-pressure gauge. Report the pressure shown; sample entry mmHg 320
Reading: mmHg 280
